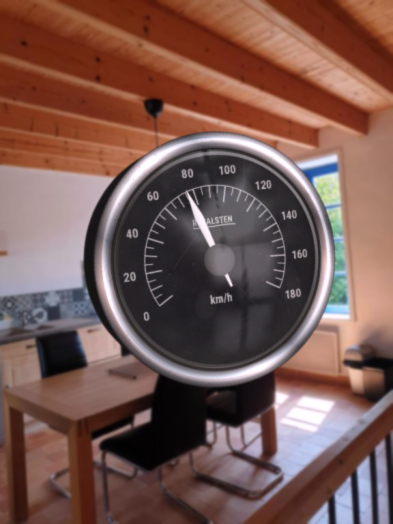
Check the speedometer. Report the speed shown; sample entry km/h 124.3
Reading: km/h 75
